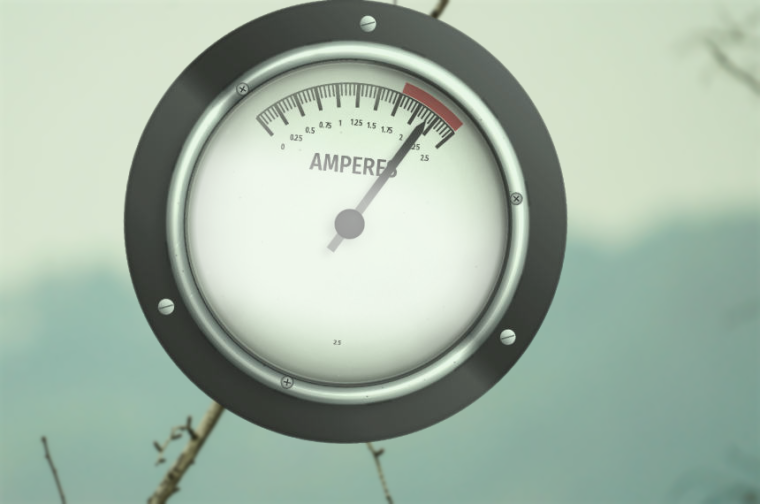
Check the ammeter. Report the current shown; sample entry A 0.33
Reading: A 2.15
